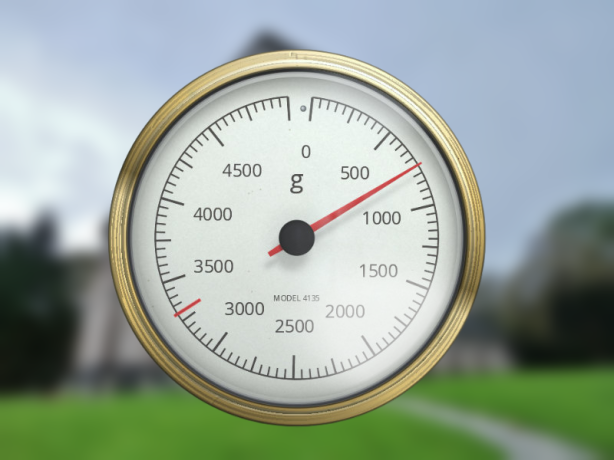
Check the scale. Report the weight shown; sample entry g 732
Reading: g 750
